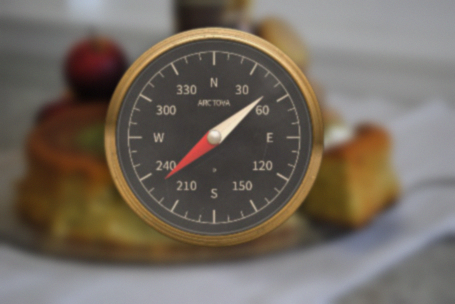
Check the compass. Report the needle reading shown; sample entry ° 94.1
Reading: ° 230
